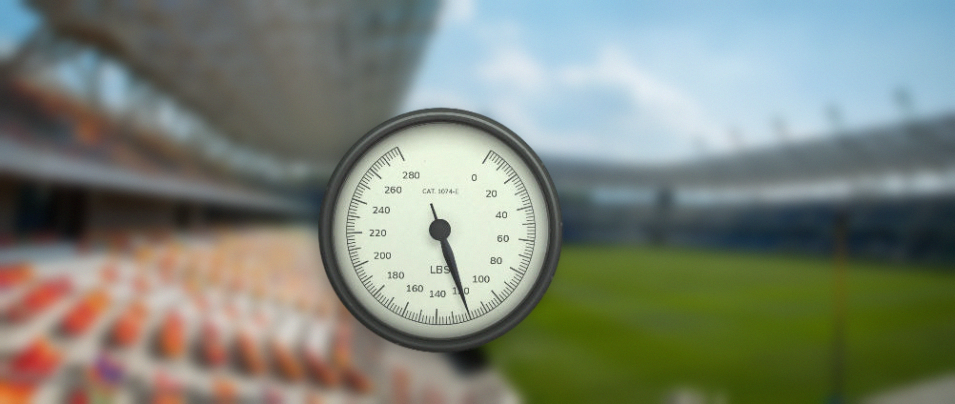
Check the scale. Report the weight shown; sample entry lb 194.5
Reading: lb 120
